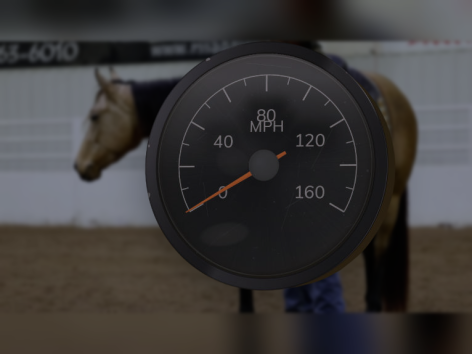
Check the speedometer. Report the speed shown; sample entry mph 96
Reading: mph 0
